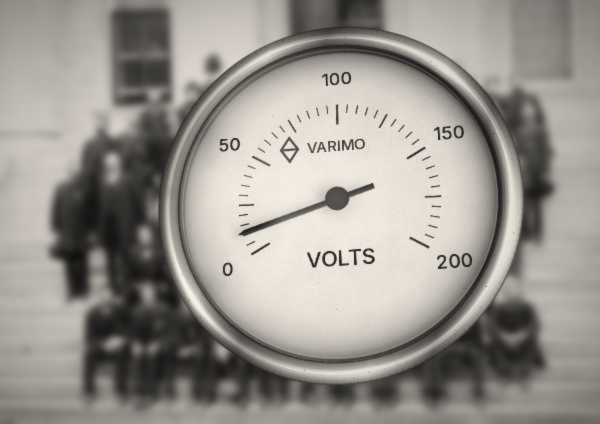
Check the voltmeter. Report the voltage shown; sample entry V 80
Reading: V 10
